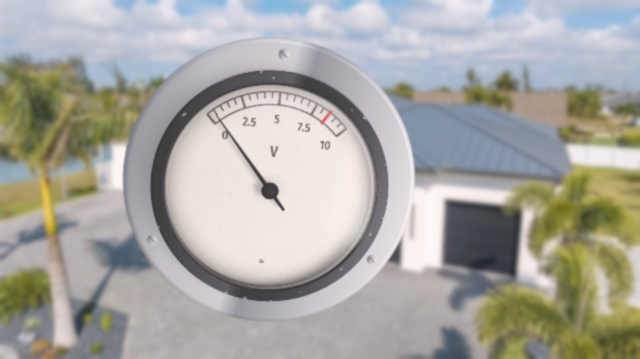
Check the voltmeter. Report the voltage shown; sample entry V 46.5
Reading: V 0.5
